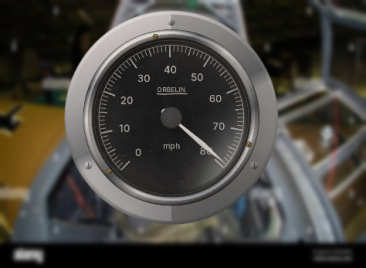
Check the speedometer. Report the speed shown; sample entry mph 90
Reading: mph 79
